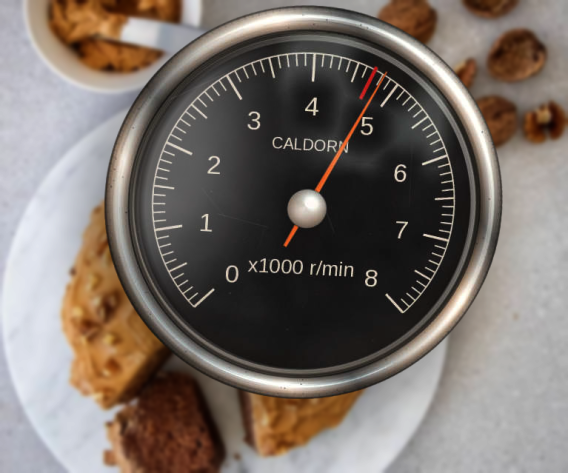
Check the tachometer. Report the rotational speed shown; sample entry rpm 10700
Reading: rpm 4800
